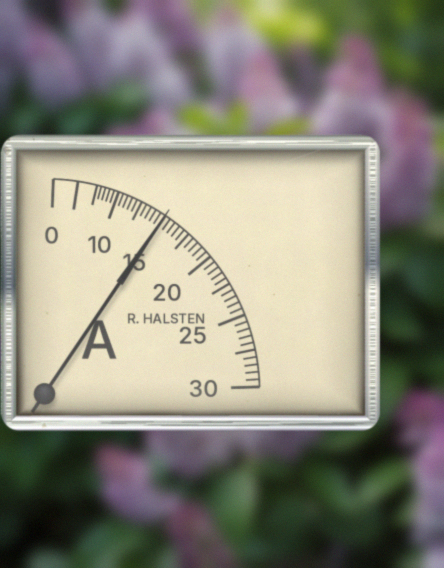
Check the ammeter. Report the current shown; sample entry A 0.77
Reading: A 15
